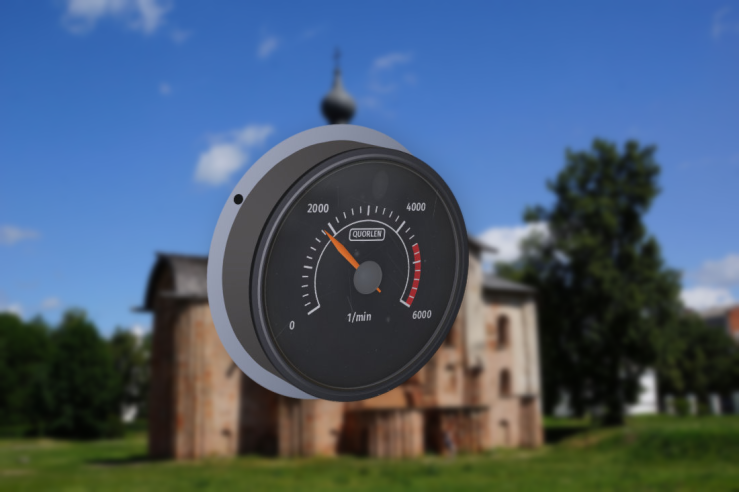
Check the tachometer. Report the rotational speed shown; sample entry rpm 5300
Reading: rpm 1800
